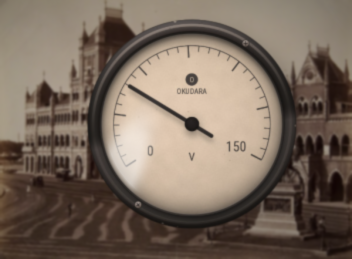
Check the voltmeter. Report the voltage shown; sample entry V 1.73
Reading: V 40
